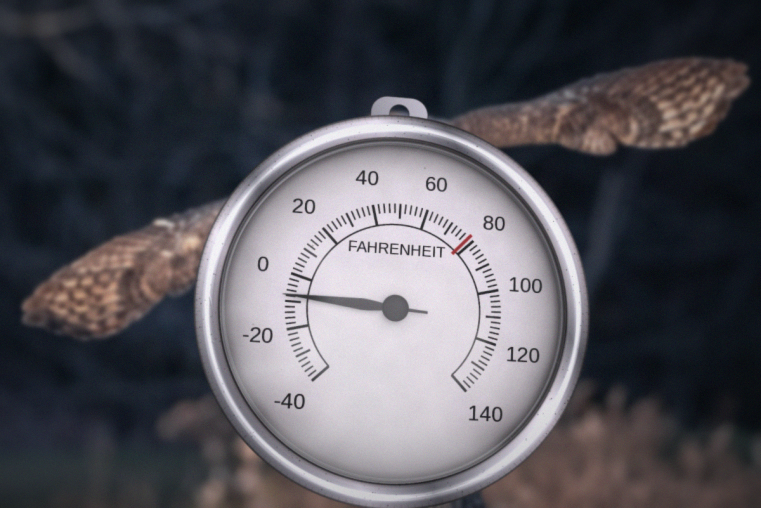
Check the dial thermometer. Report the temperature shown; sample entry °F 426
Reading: °F -8
